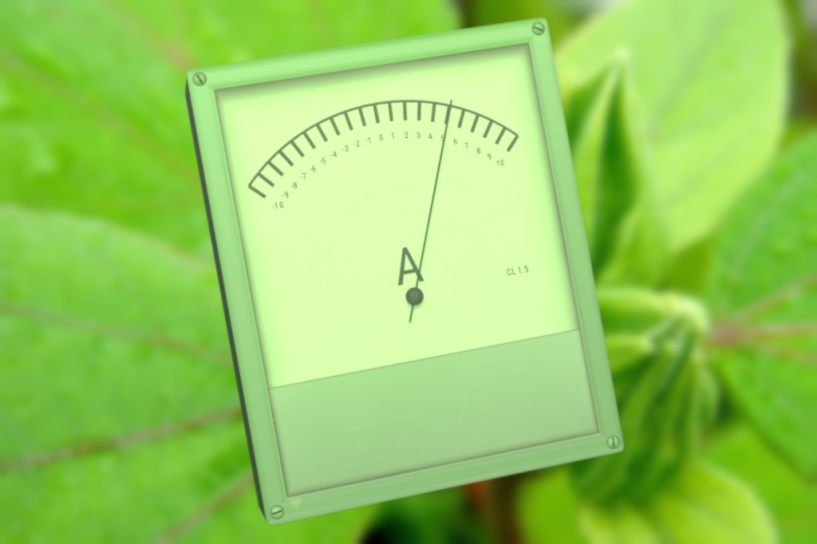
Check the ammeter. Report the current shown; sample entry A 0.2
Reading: A 5
